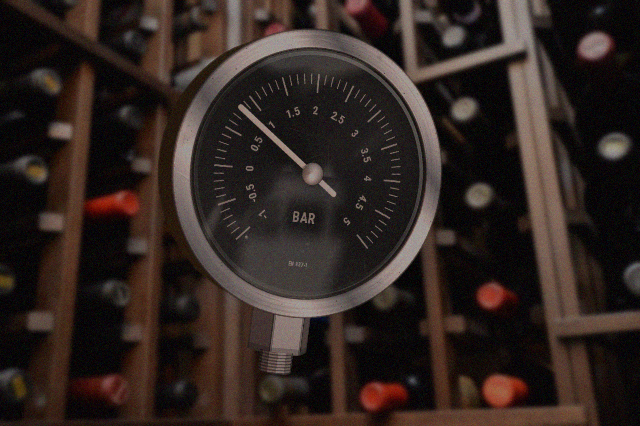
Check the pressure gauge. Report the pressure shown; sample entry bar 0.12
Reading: bar 0.8
